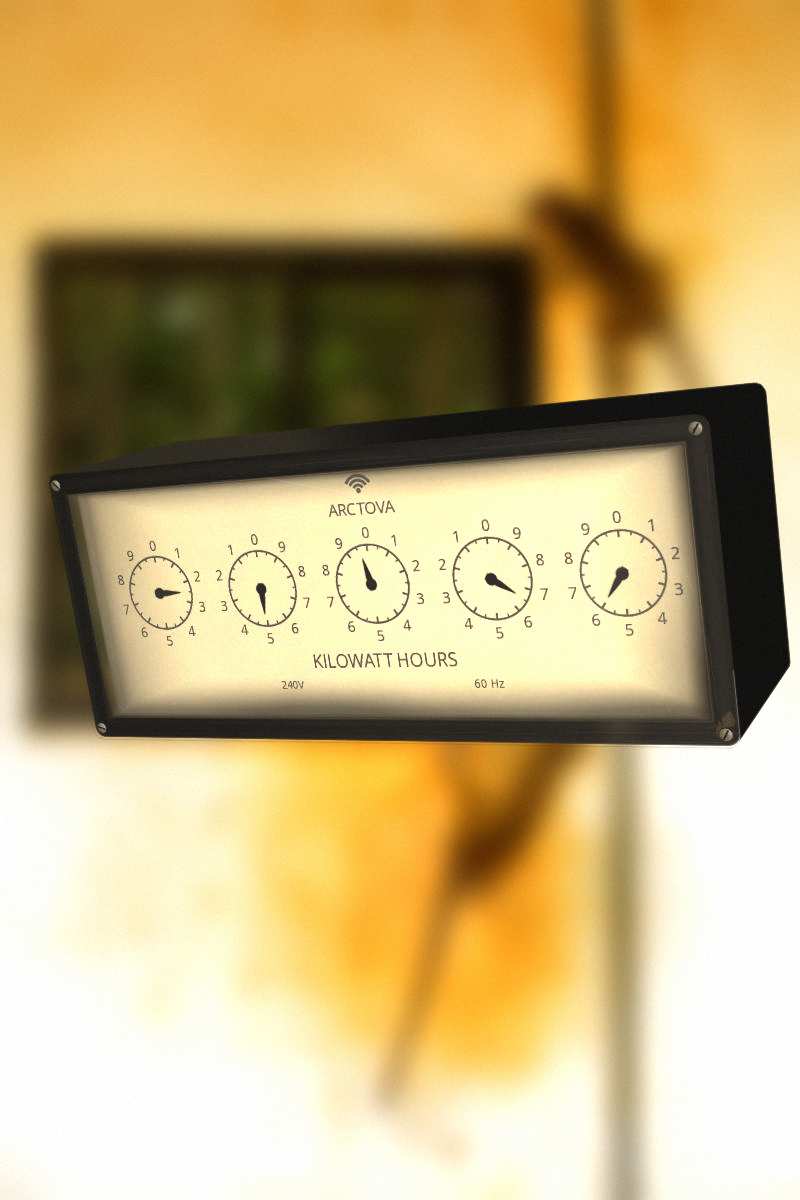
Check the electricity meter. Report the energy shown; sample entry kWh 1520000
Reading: kWh 24966
